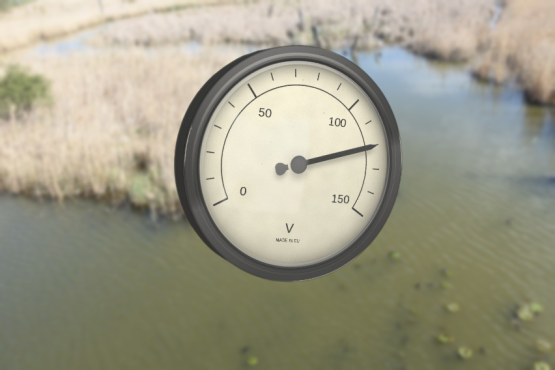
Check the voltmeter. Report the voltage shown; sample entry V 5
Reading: V 120
